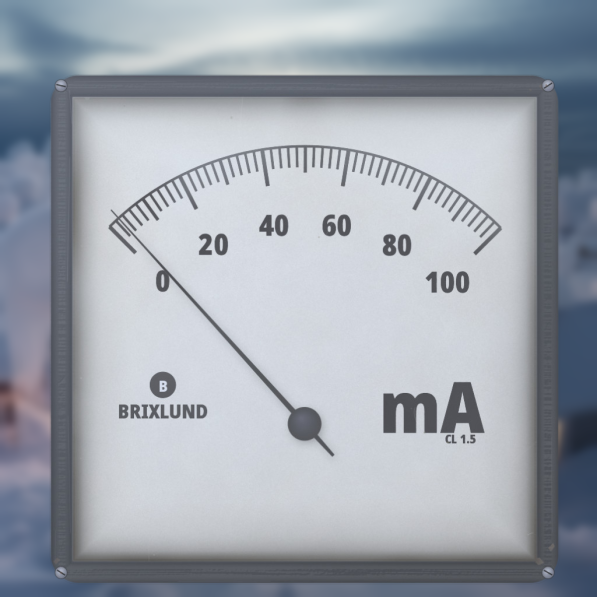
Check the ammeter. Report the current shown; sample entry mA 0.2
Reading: mA 3
